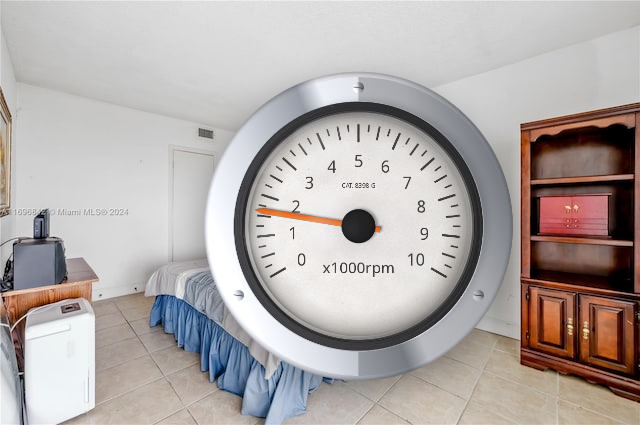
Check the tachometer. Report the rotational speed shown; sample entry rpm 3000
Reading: rpm 1625
